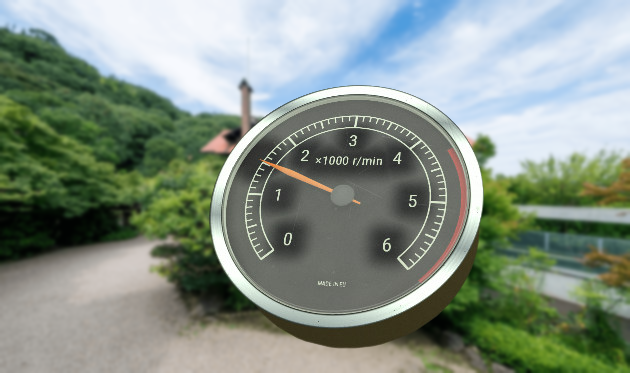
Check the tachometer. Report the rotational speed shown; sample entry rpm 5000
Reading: rpm 1500
